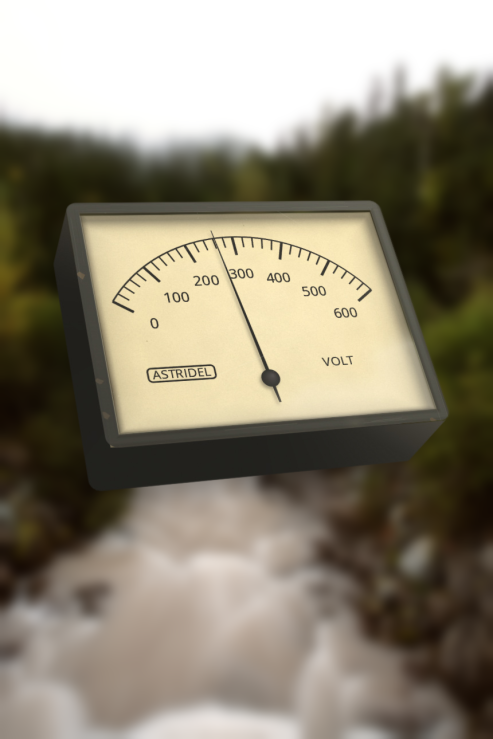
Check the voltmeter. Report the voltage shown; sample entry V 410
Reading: V 260
